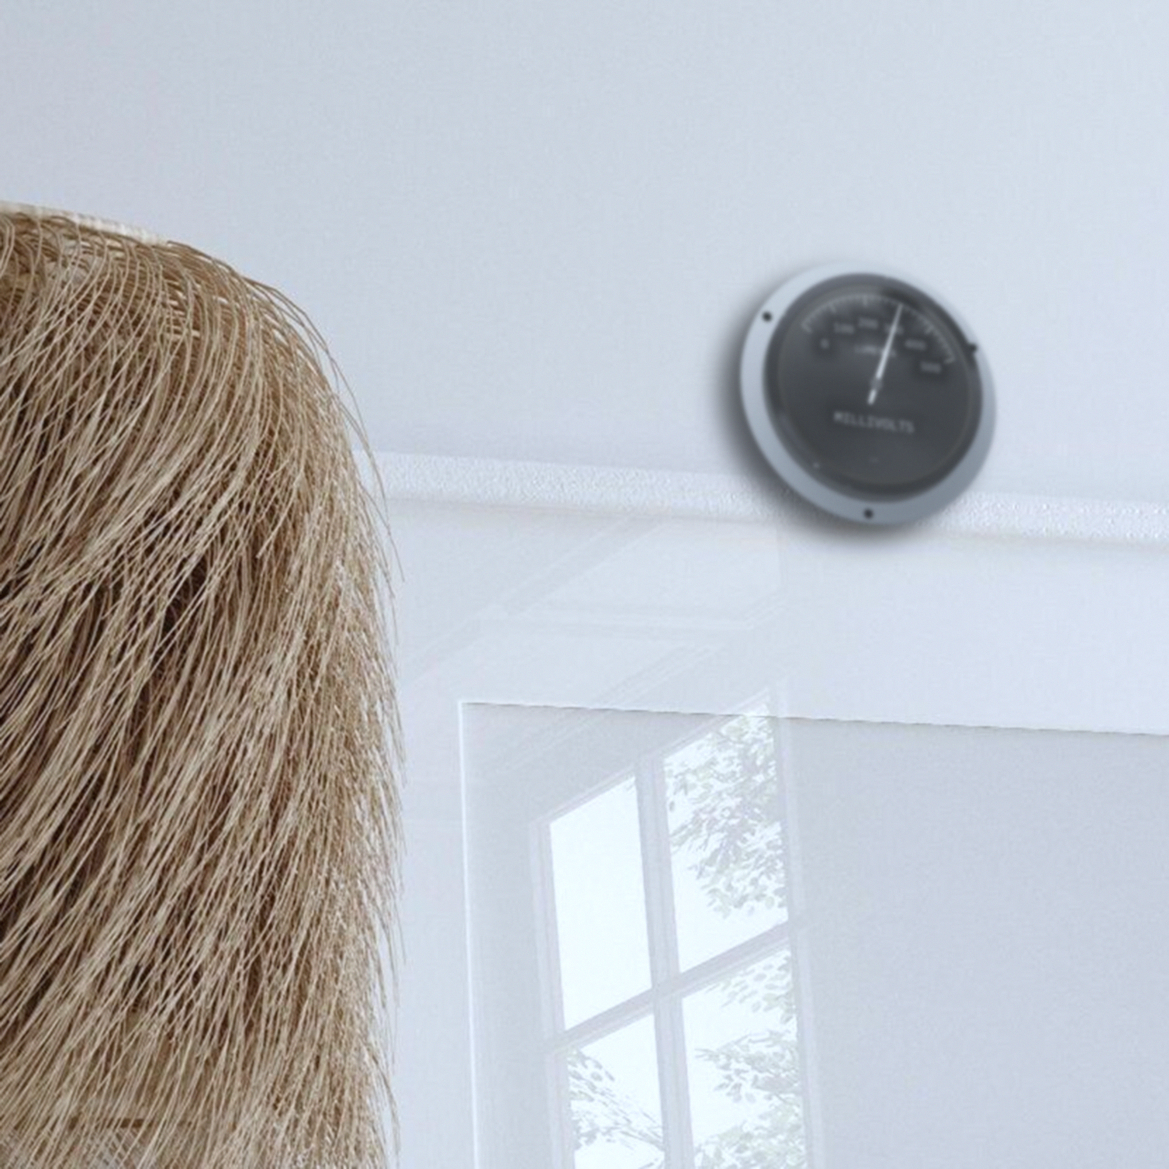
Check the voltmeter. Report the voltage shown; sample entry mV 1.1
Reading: mV 300
